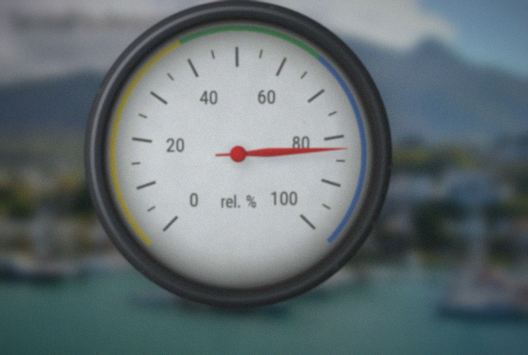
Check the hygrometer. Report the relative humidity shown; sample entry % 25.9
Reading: % 82.5
